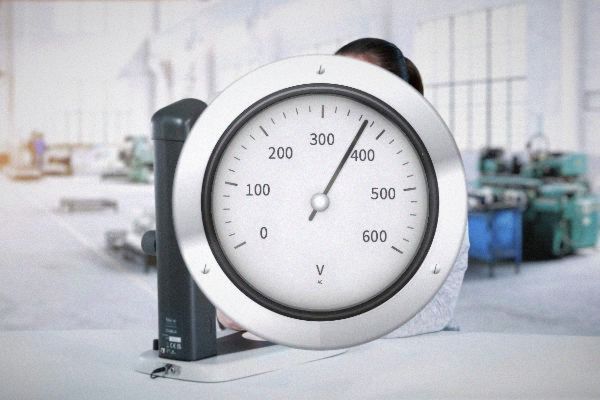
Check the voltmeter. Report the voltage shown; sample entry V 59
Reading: V 370
